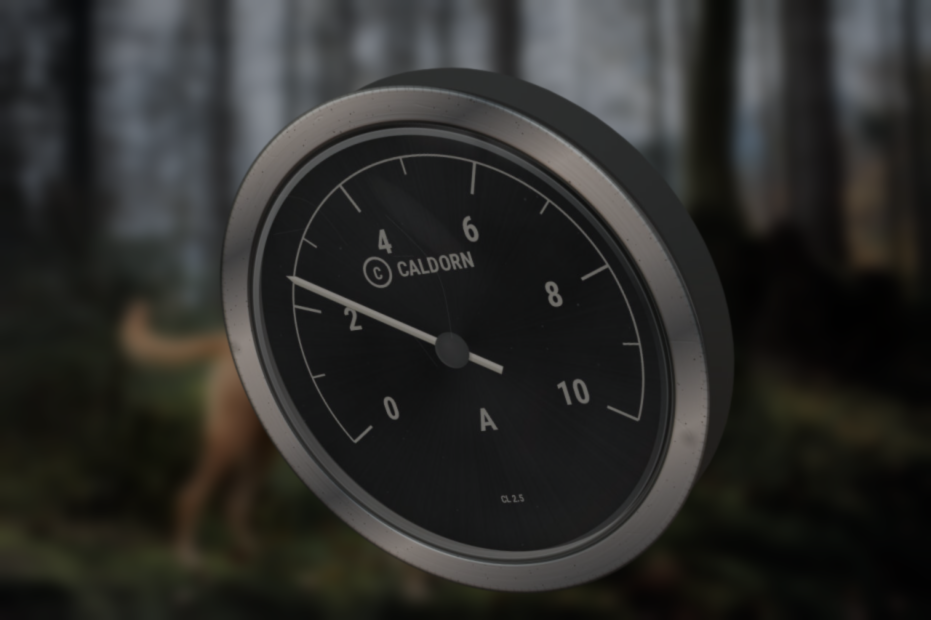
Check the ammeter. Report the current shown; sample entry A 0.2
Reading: A 2.5
